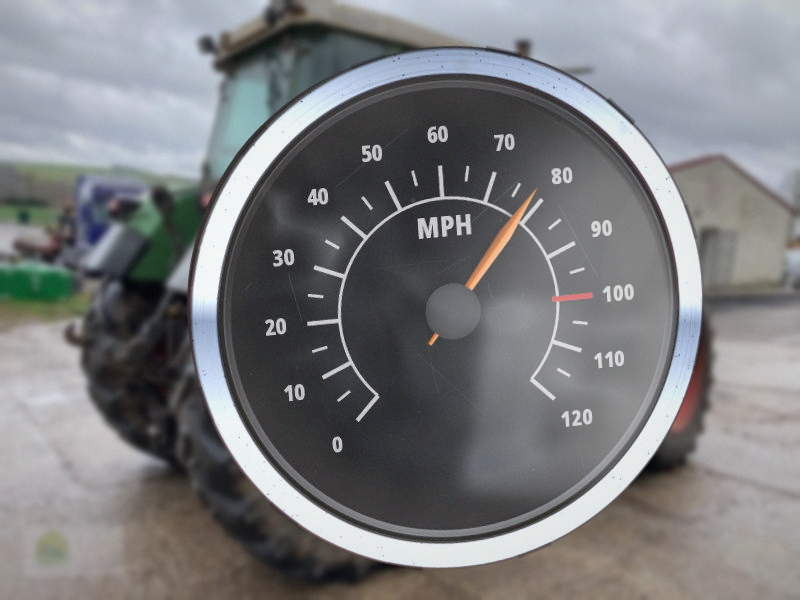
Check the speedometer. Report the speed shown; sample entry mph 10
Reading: mph 77.5
